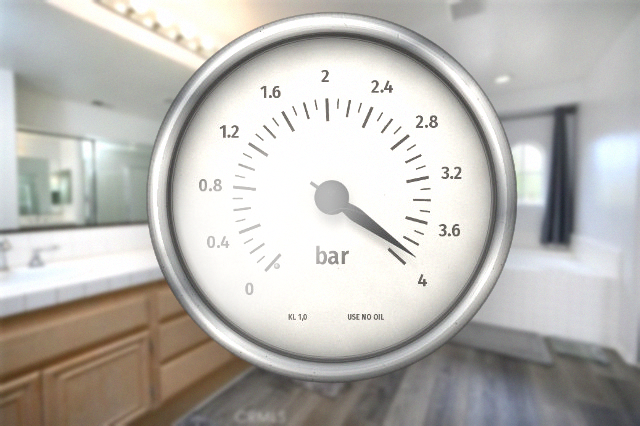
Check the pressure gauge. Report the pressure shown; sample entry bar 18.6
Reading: bar 3.9
